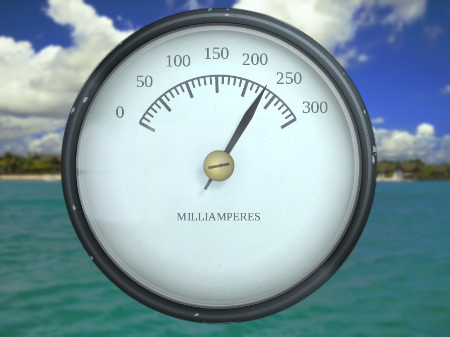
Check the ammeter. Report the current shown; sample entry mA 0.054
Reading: mA 230
